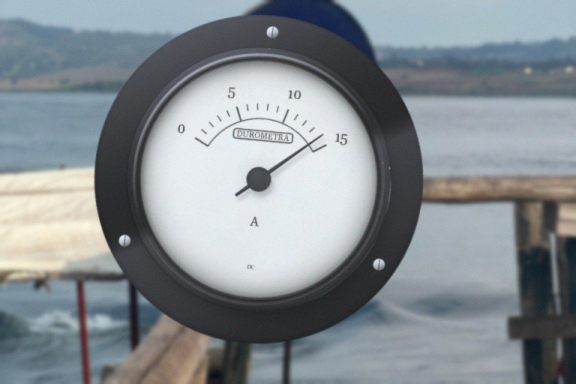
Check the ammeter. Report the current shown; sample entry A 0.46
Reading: A 14
